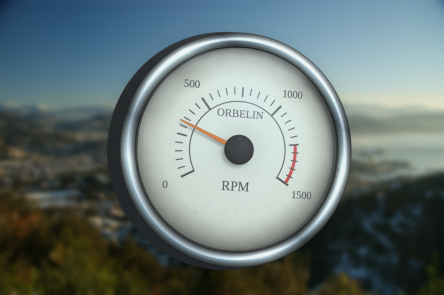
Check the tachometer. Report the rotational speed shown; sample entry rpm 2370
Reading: rpm 325
